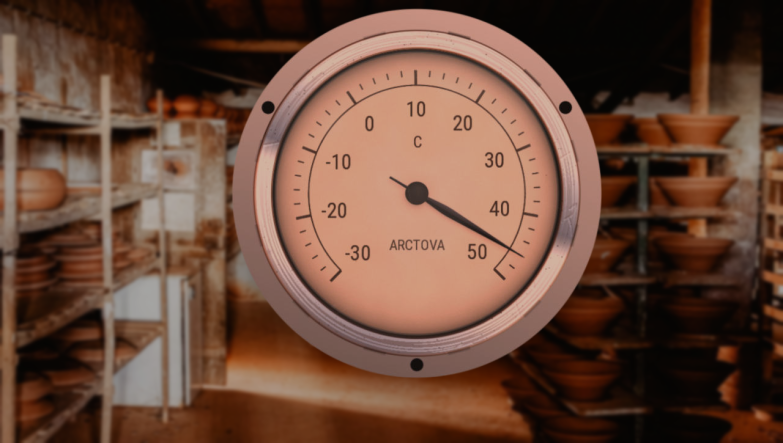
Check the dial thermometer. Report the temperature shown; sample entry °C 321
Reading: °C 46
